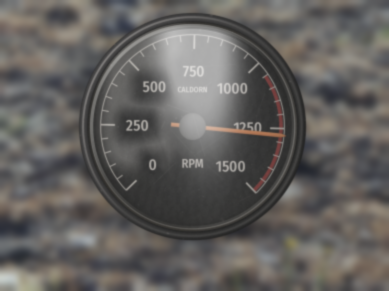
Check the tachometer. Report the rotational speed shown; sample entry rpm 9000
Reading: rpm 1275
